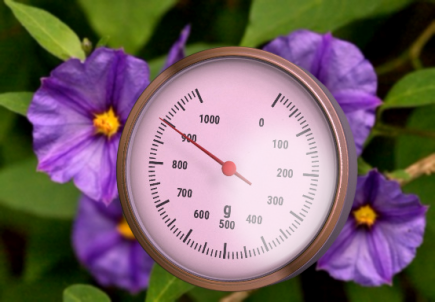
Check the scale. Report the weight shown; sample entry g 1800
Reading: g 900
